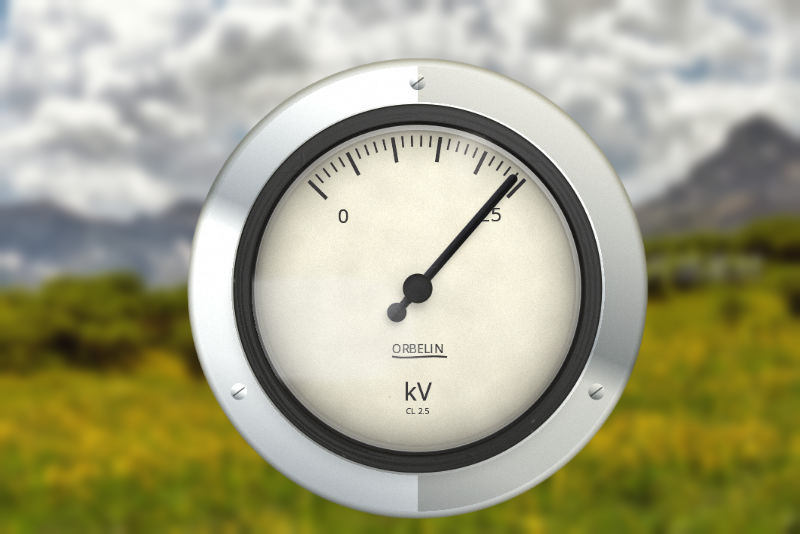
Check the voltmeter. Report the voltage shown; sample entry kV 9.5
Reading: kV 24
